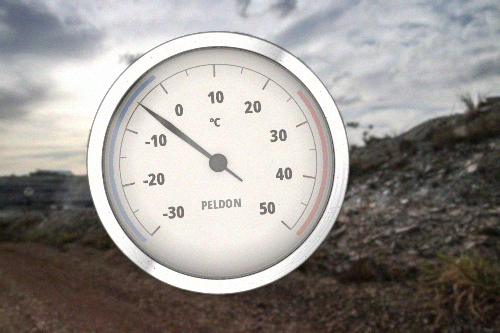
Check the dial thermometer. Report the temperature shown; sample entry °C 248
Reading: °C -5
